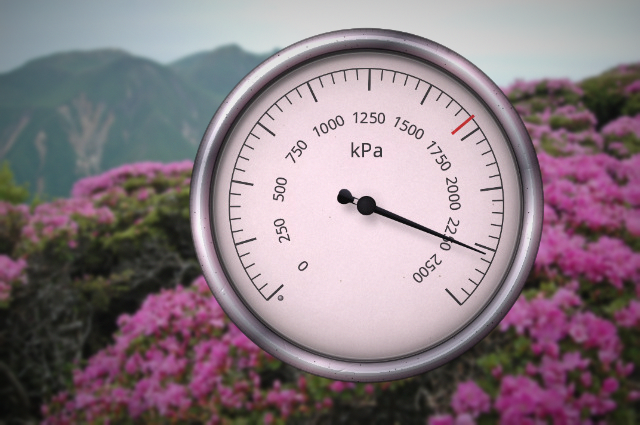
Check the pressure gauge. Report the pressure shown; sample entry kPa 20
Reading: kPa 2275
